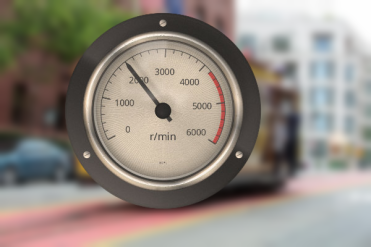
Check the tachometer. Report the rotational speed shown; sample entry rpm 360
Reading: rpm 2000
